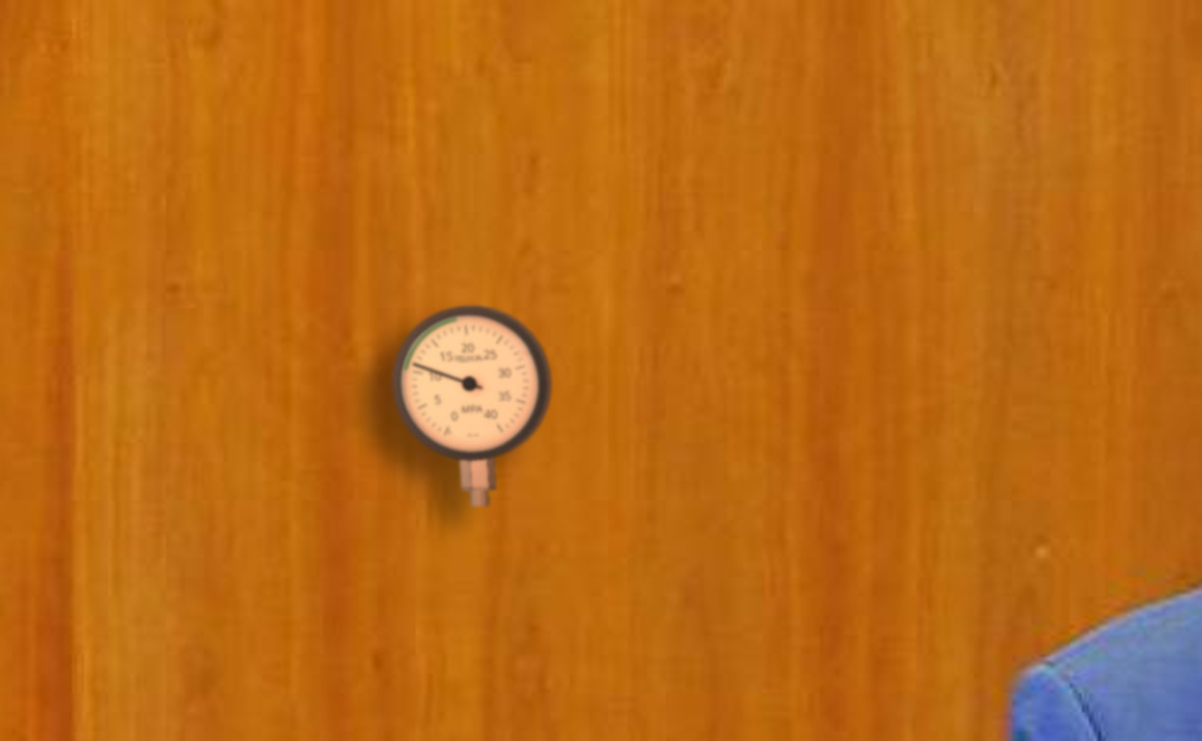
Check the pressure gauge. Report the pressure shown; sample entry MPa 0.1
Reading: MPa 11
